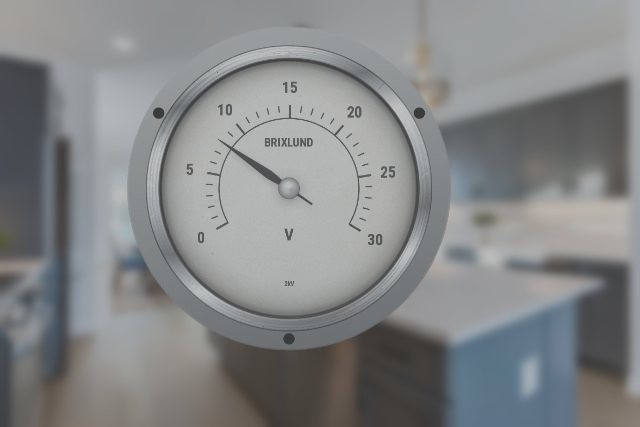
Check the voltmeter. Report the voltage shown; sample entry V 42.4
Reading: V 8
